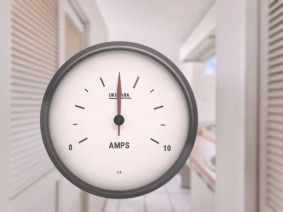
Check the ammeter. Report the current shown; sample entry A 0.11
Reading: A 5
